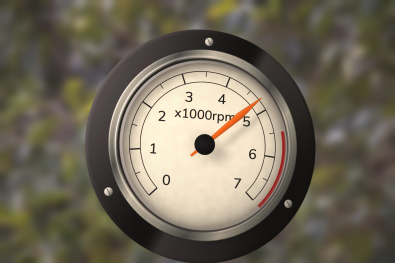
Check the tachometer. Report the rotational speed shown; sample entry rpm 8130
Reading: rpm 4750
